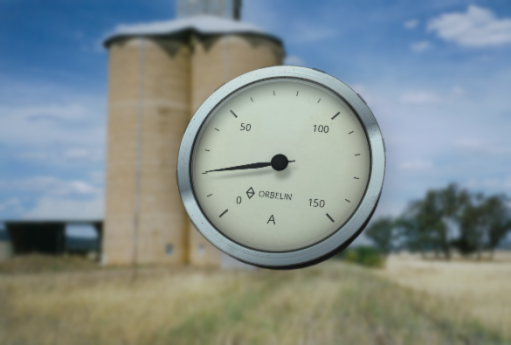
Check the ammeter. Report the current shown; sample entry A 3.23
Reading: A 20
